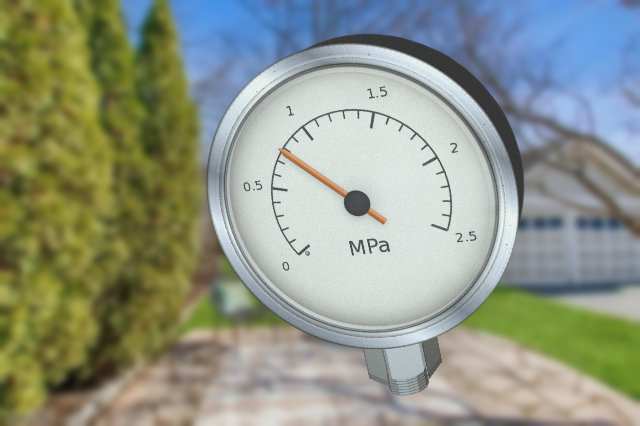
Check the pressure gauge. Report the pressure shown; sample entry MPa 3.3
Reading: MPa 0.8
